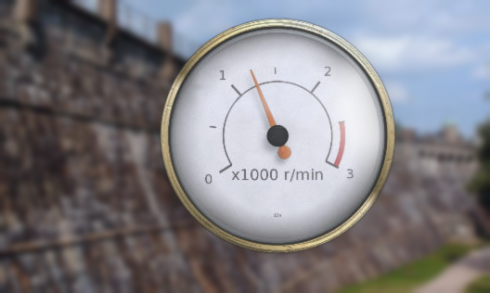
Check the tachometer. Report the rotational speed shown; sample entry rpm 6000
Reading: rpm 1250
